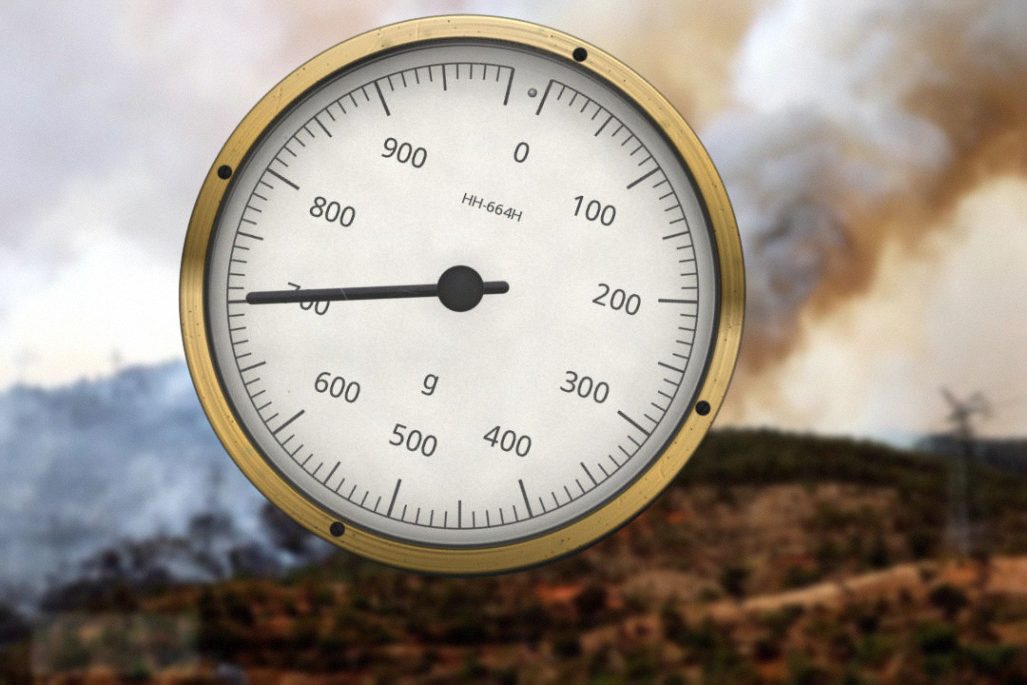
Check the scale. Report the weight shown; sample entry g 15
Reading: g 700
